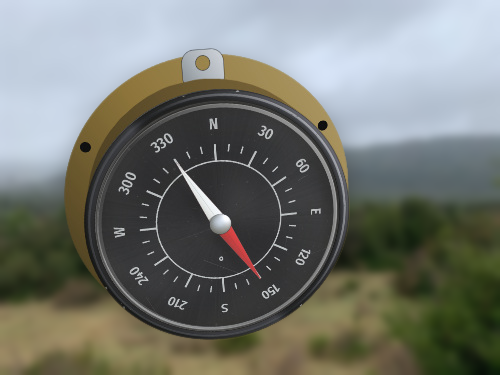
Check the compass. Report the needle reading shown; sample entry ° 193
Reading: ° 150
